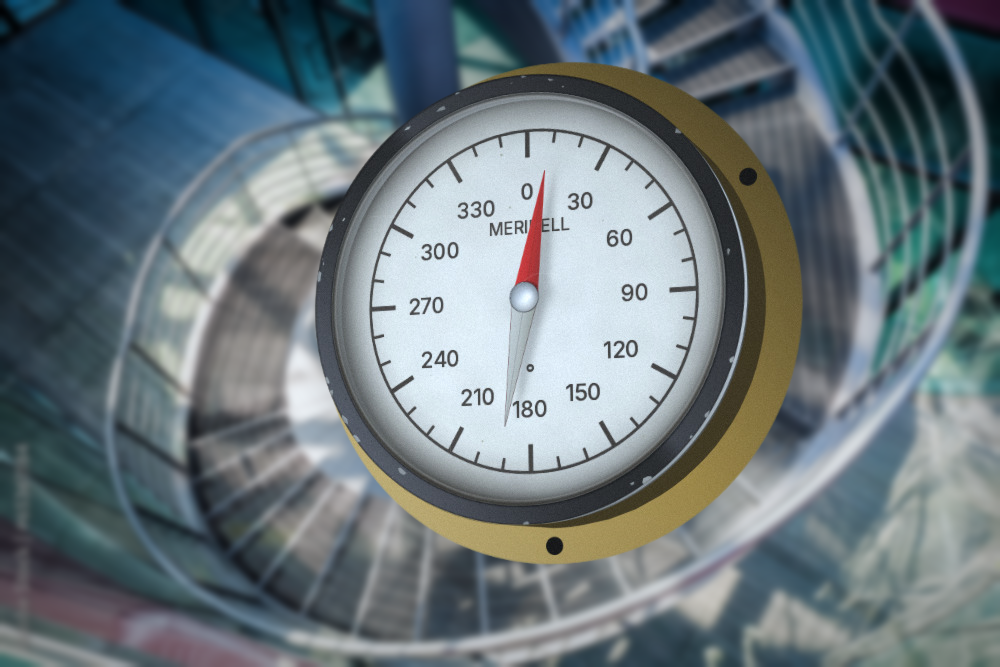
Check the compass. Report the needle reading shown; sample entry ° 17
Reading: ° 10
